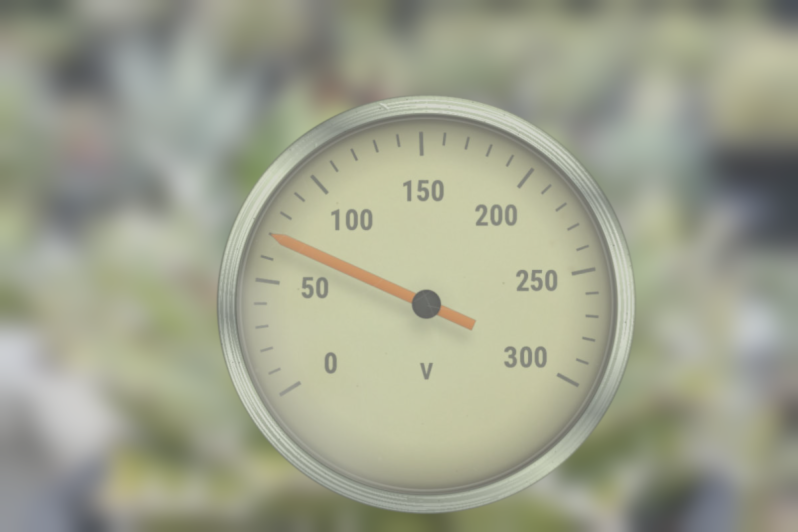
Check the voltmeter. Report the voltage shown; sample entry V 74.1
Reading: V 70
